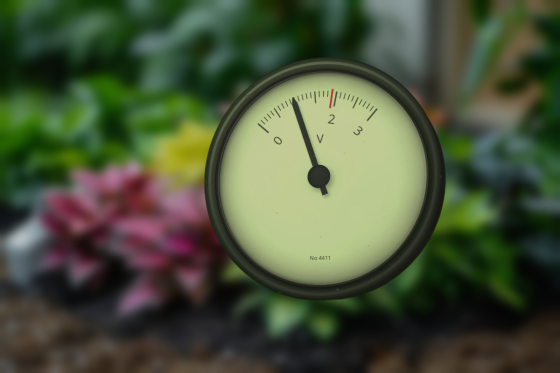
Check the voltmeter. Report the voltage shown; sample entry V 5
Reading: V 1
